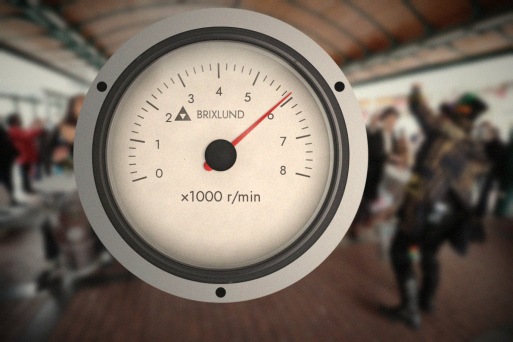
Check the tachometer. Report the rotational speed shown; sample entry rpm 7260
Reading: rpm 5900
